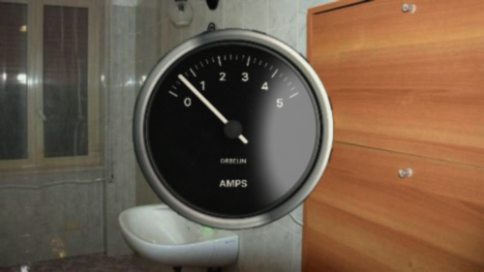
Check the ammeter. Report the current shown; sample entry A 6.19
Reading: A 0.6
